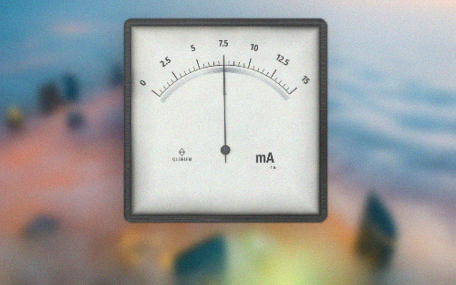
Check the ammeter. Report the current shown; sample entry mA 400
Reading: mA 7.5
